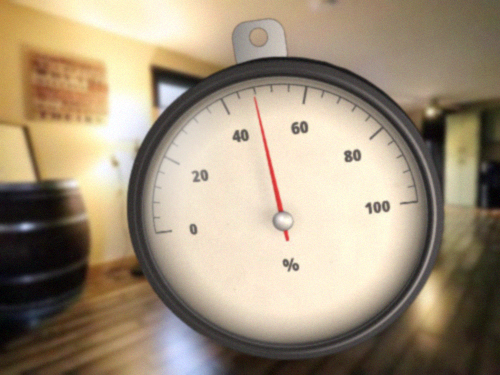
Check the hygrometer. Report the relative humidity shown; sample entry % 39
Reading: % 48
